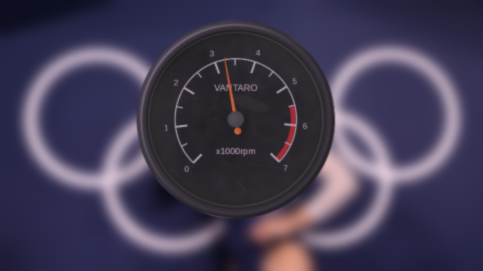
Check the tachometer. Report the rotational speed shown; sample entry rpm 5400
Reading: rpm 3250
